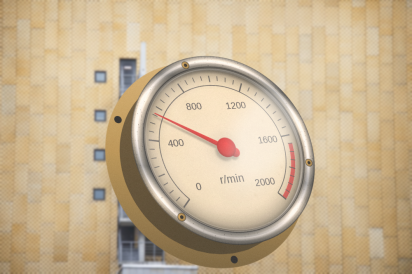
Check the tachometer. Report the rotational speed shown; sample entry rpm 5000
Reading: rpm 550
